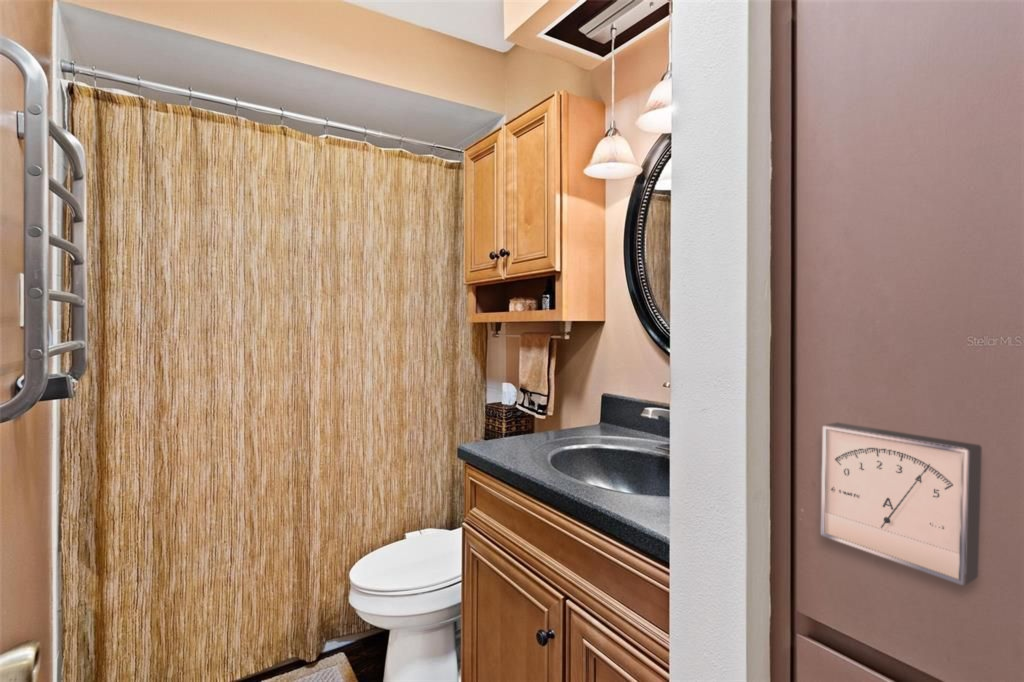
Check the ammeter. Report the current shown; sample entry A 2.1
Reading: A 4
